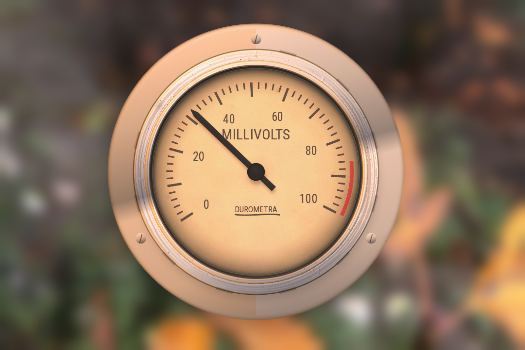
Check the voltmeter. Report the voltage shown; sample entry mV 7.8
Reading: mV 32
